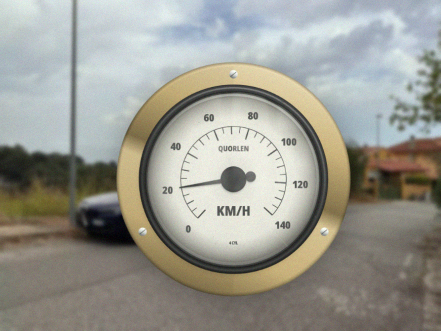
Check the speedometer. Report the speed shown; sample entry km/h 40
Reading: km/h 20
